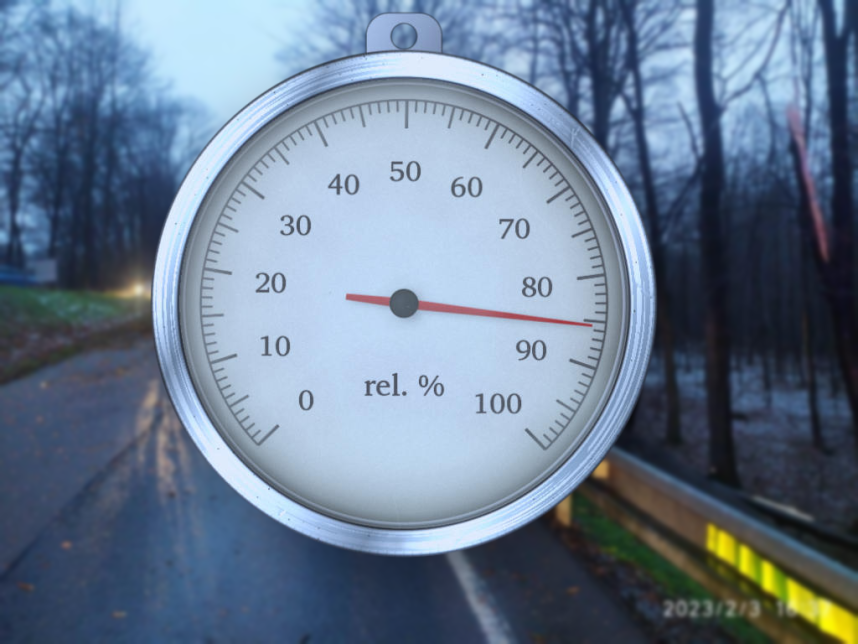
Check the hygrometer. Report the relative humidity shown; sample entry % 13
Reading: % 85.5
